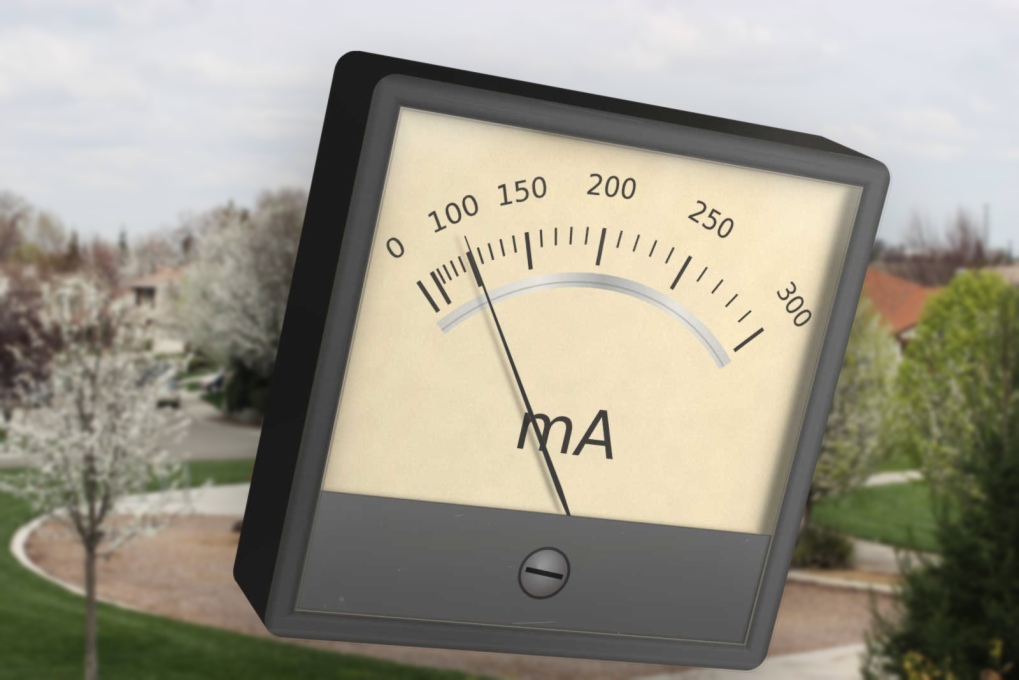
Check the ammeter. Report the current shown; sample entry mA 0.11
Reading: mA 100
